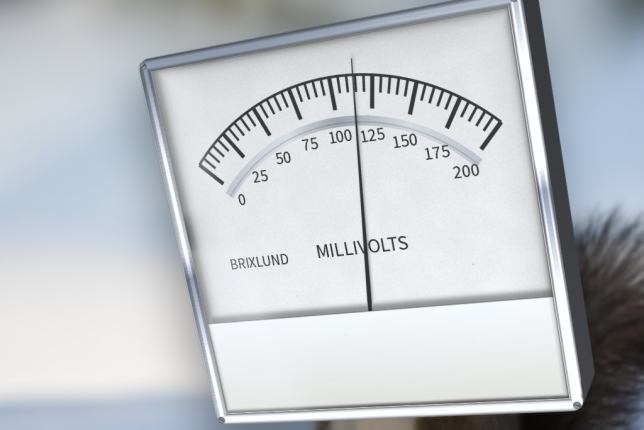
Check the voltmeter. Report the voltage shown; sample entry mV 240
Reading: mV 115
